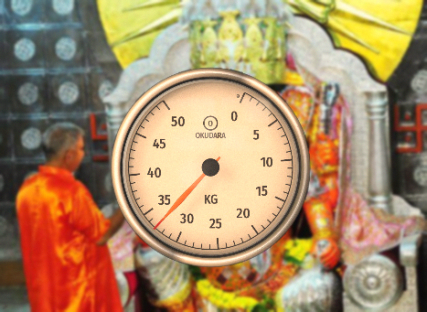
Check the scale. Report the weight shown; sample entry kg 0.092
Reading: kg 33
